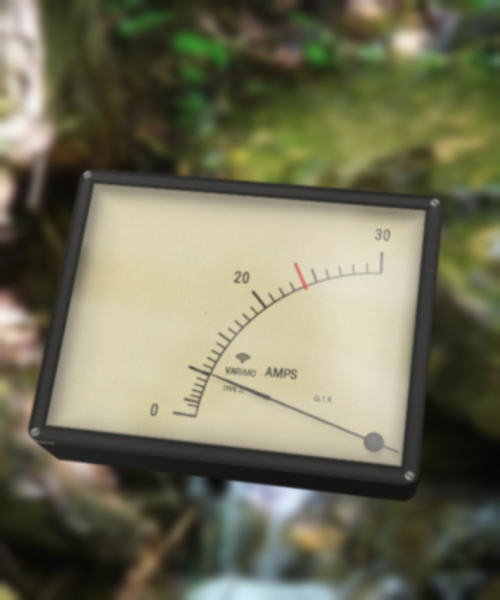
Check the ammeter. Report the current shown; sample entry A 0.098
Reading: A 10
